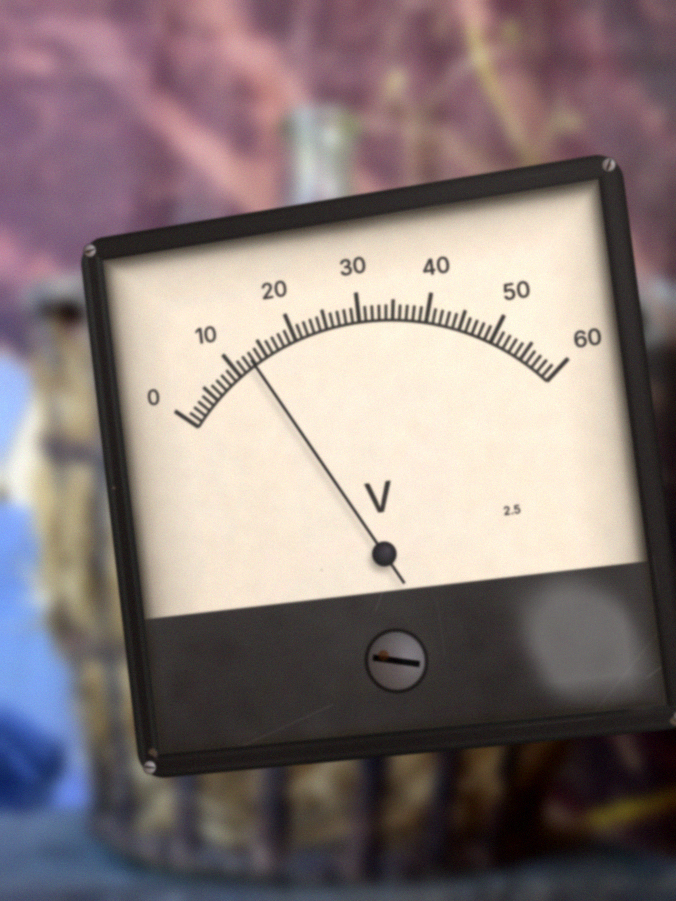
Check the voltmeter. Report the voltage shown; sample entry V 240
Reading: V 13
